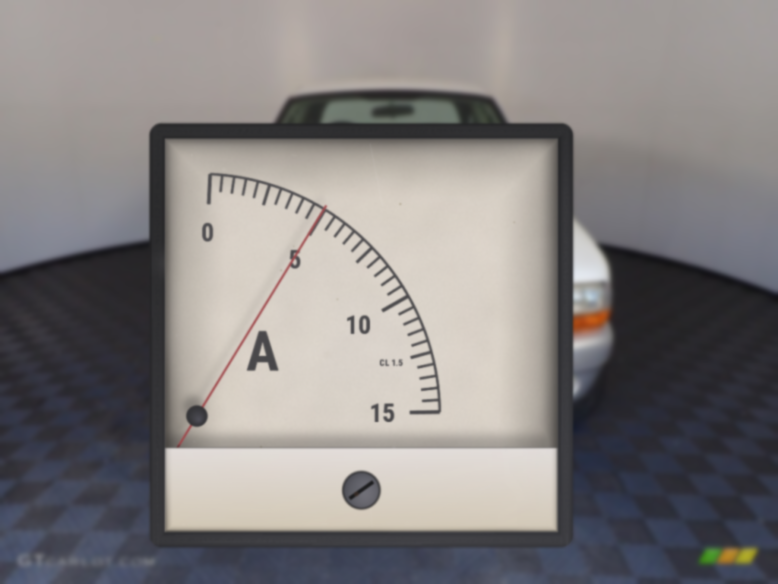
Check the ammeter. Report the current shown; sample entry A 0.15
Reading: A 5
